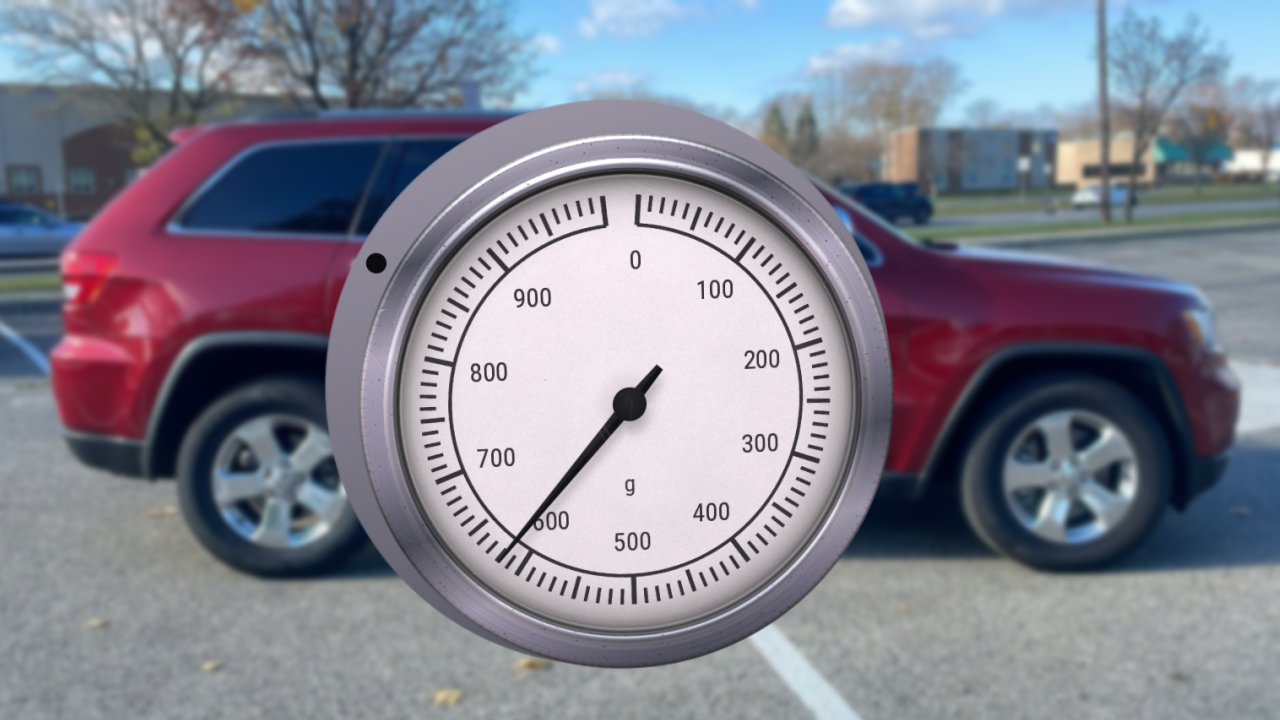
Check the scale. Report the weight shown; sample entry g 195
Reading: g 620
